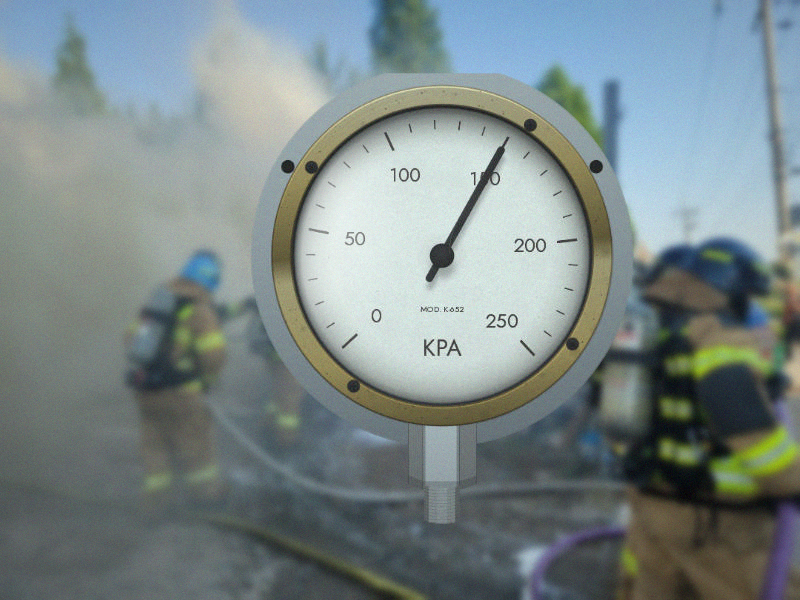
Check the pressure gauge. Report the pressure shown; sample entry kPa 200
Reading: kPa 150
